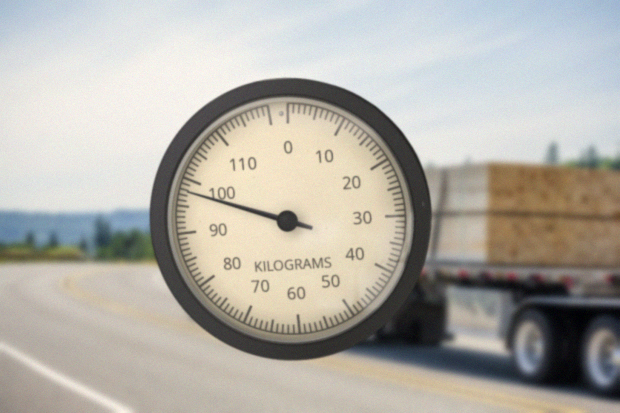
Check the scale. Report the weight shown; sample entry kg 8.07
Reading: kg 98
